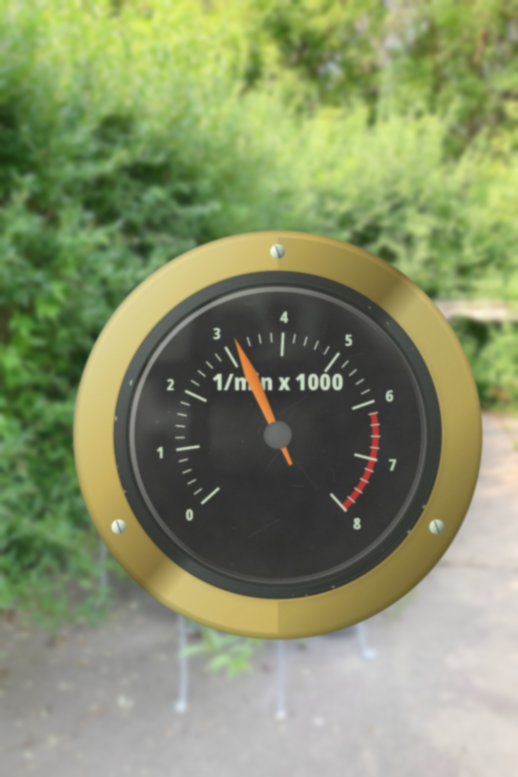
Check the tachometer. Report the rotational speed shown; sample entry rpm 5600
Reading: rpm 3200
